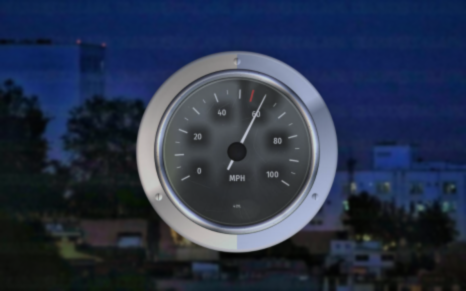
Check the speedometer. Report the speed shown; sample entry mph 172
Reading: mph 60
